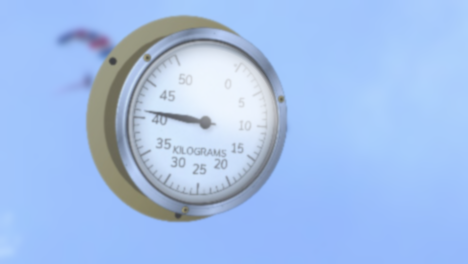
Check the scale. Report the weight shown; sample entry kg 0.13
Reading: kg 41
